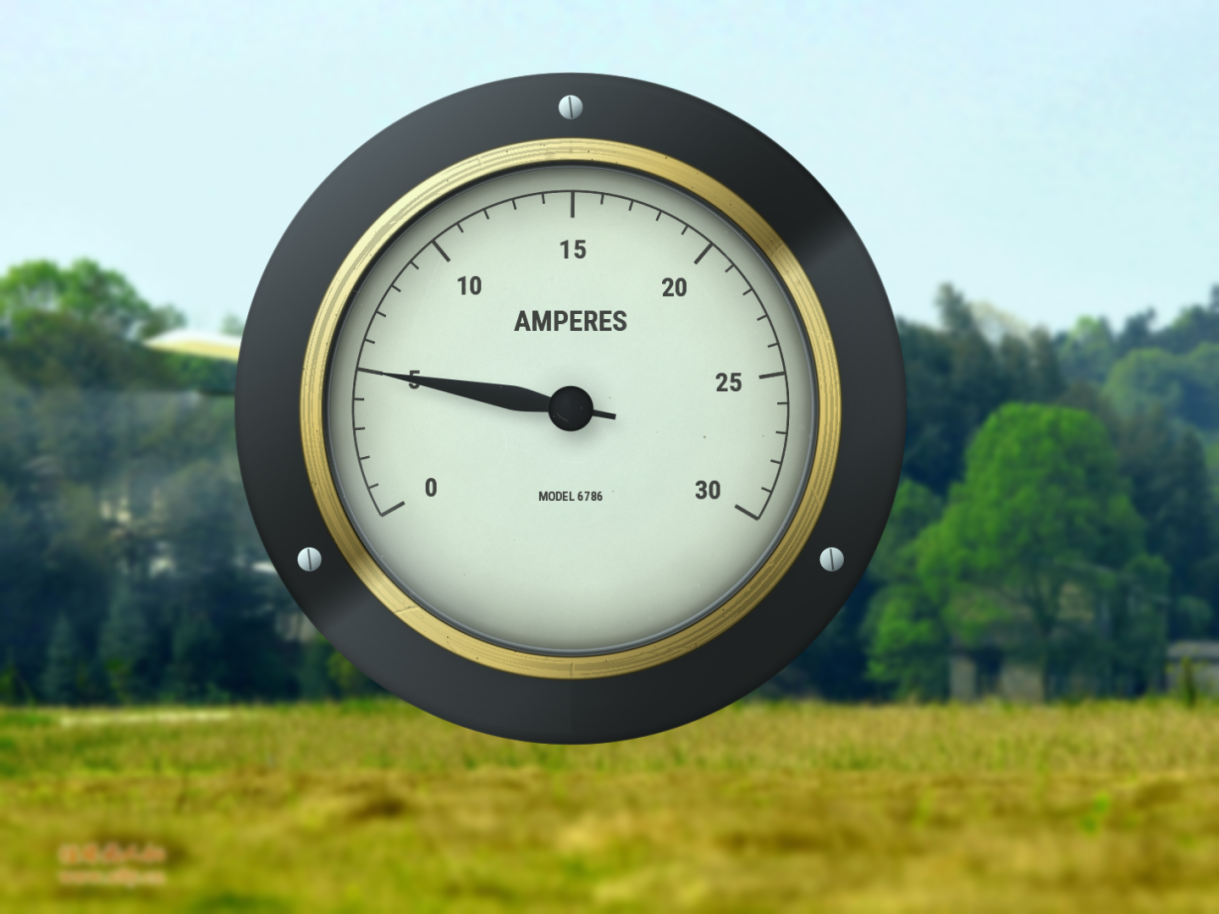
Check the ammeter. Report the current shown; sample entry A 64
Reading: A 5
